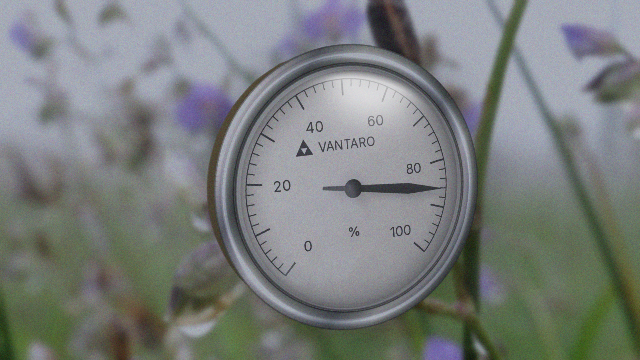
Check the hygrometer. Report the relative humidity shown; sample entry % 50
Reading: % 86
